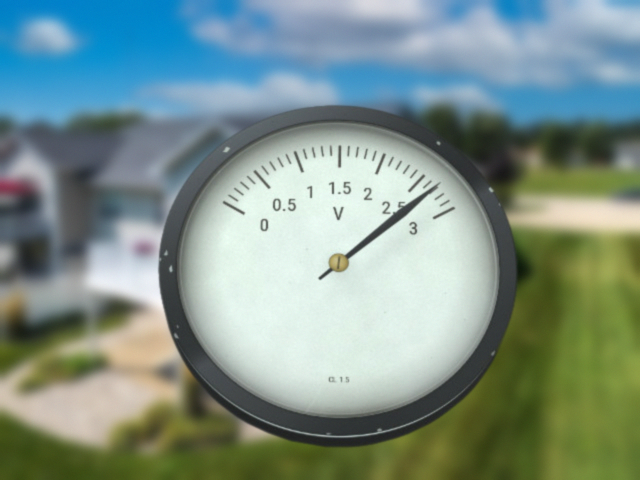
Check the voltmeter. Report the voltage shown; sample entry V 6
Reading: V 2.7
